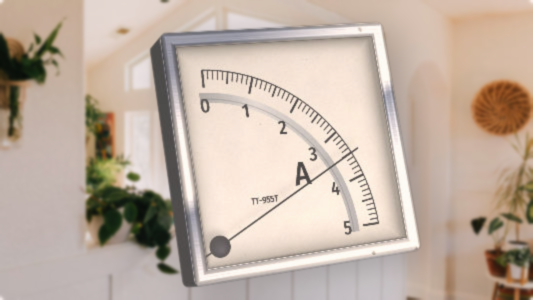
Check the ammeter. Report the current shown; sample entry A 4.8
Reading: A 3.5
